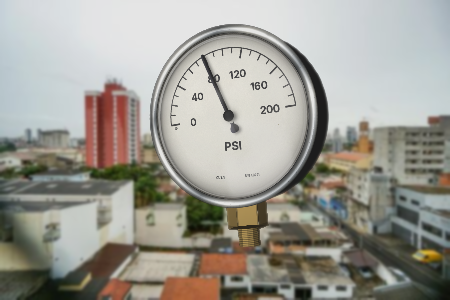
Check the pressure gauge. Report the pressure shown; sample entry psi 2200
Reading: psi 80
